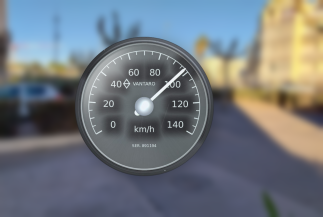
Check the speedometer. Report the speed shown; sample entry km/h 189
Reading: km/h 97.5
